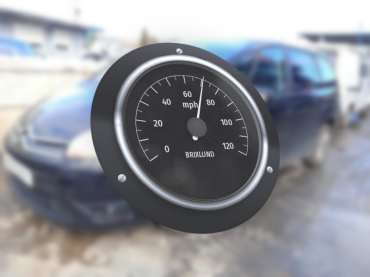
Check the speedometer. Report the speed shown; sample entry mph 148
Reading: mph 70
